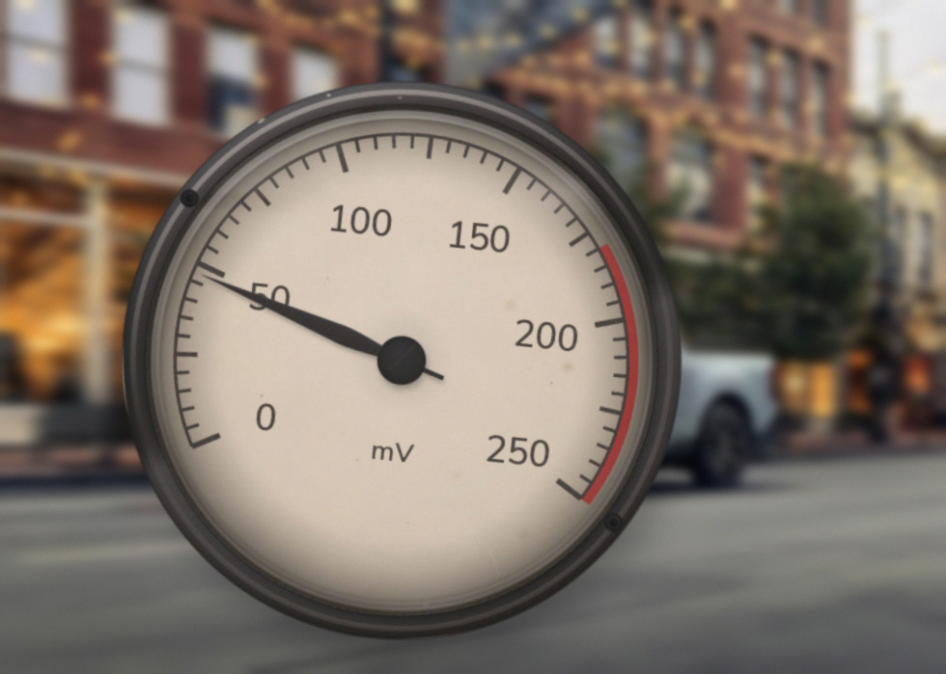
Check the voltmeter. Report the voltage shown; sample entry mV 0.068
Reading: mV 47.5
